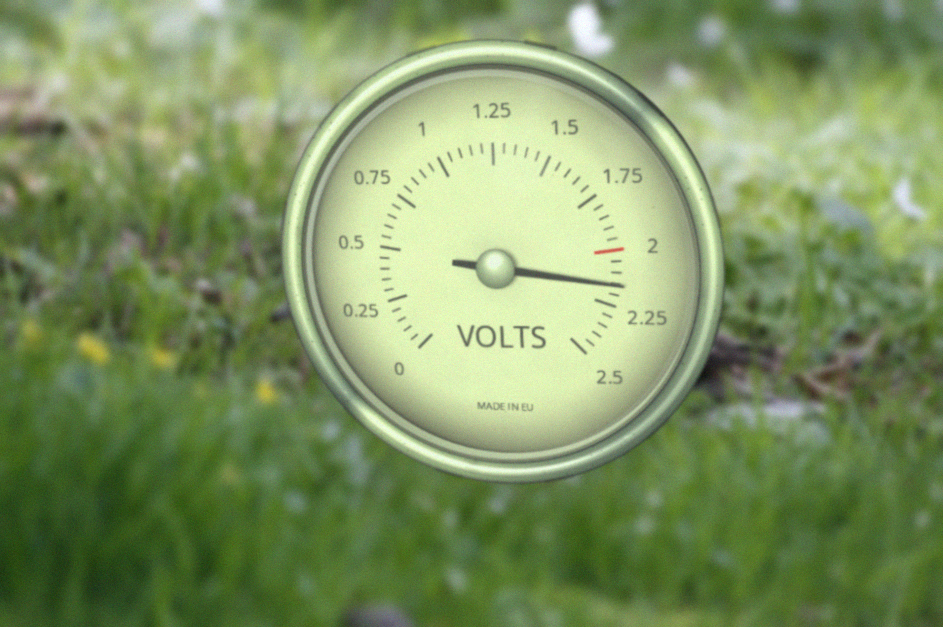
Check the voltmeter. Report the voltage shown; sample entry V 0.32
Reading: V 2.15
